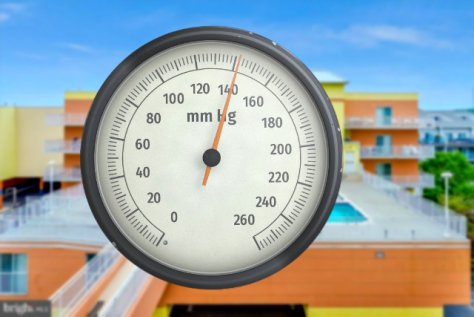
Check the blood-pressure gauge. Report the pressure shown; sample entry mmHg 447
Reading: mmHg 142
